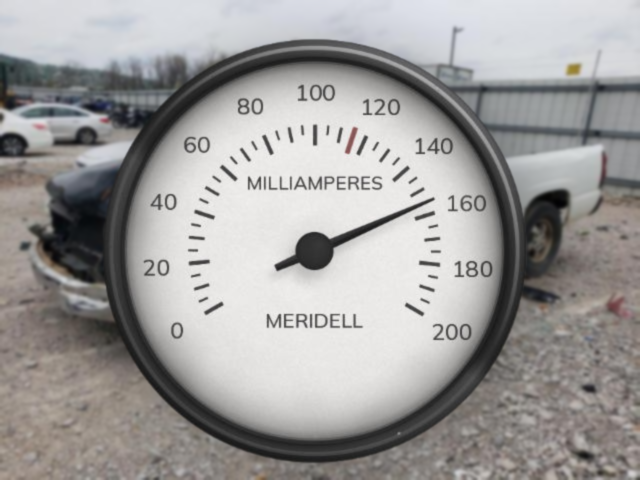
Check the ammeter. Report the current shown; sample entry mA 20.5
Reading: mA 155
